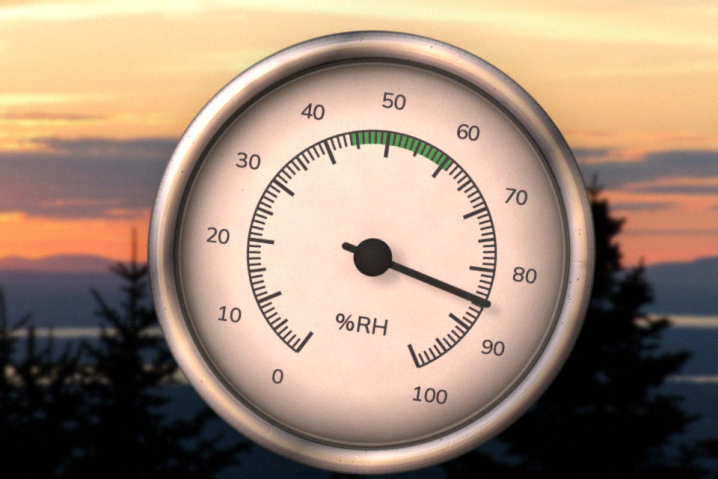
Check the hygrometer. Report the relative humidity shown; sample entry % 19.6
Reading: % 85
